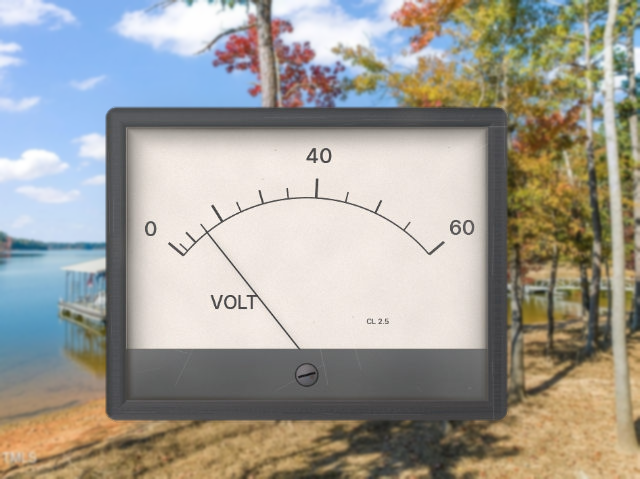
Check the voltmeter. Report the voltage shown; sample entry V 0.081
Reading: V 15
